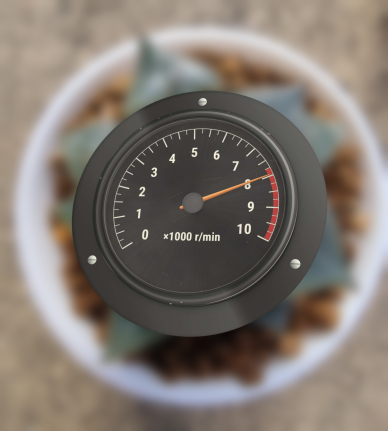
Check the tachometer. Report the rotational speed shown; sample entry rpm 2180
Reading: rpm 8000
